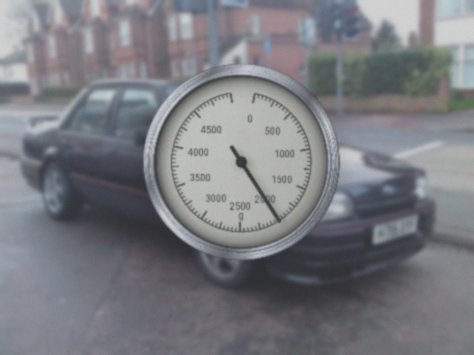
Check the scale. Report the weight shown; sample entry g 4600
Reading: g 2000
